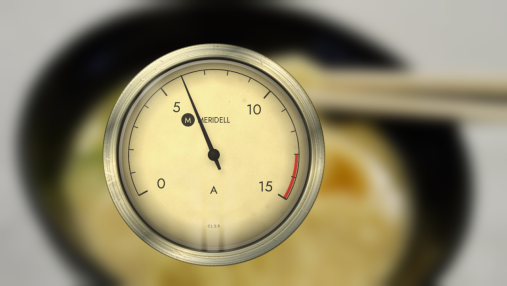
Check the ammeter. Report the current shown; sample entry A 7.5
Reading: A 6
